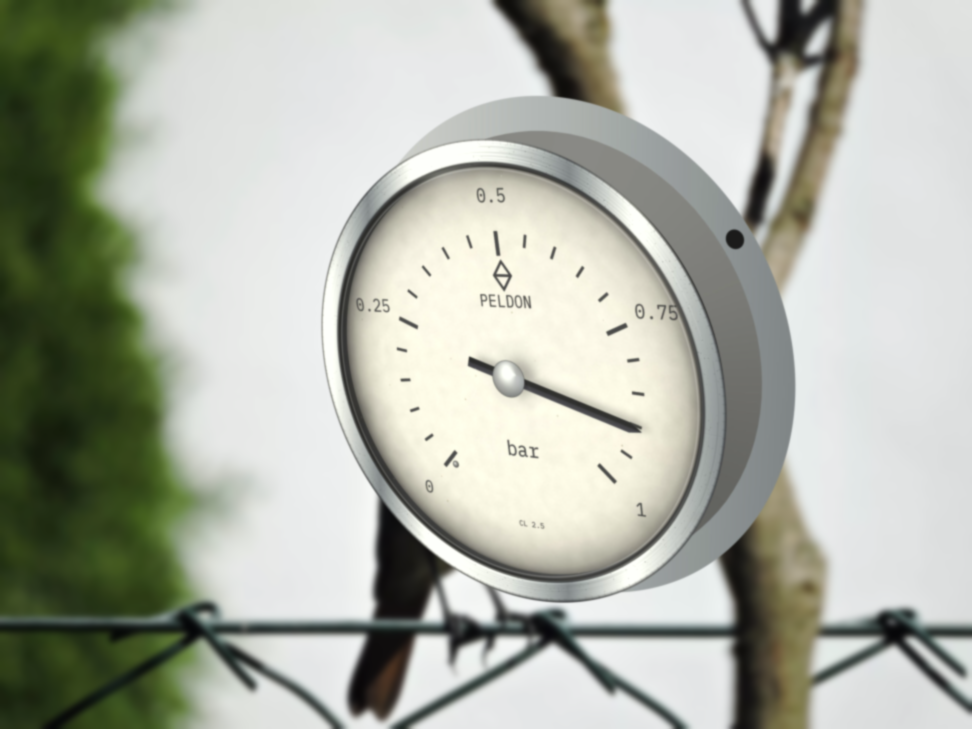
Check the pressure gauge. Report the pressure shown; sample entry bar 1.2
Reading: bar 0.9
